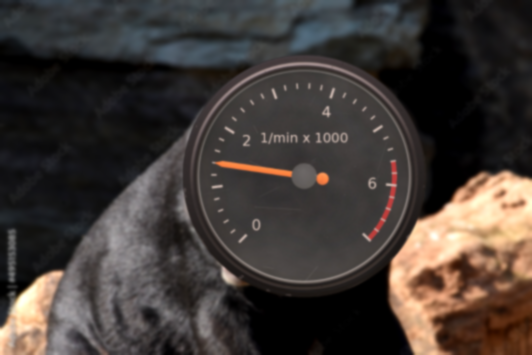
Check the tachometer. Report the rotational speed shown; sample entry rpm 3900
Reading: rpm 1400
